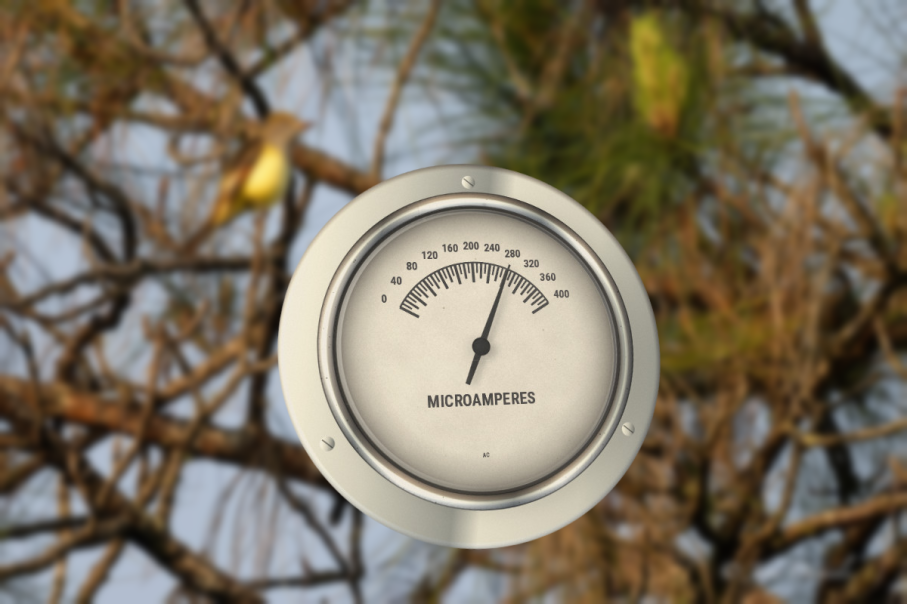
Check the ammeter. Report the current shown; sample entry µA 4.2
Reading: µA 280
